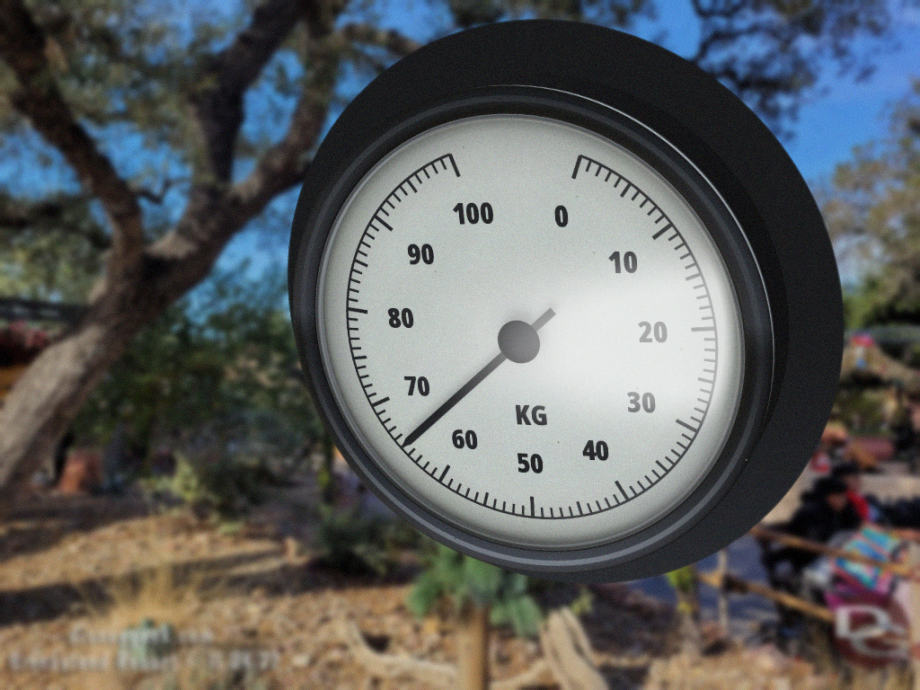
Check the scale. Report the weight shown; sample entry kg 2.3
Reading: kg 65
